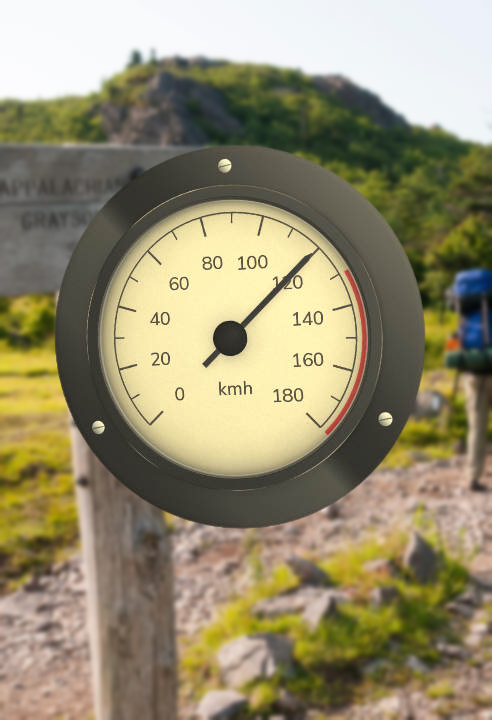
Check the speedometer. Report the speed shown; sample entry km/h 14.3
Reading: km/h 120
